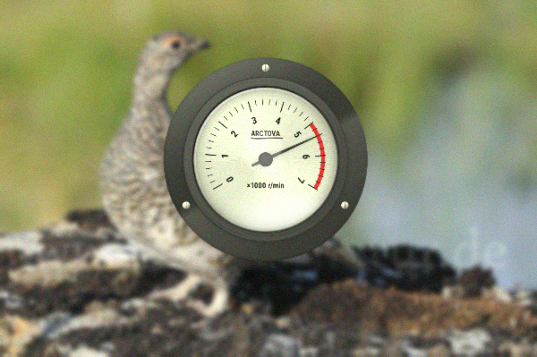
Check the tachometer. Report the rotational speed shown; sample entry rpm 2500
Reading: rpm 5400
